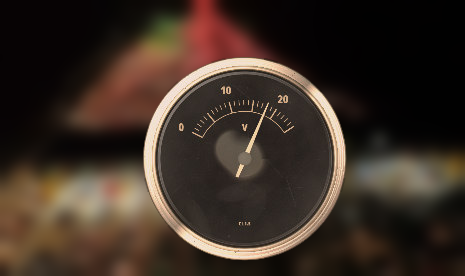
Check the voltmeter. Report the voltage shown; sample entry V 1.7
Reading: V 18
